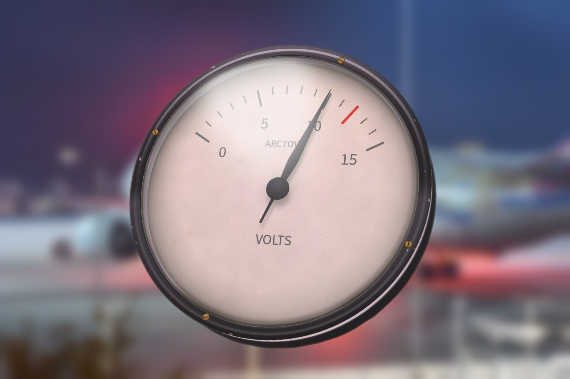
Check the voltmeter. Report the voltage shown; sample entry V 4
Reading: V 10
